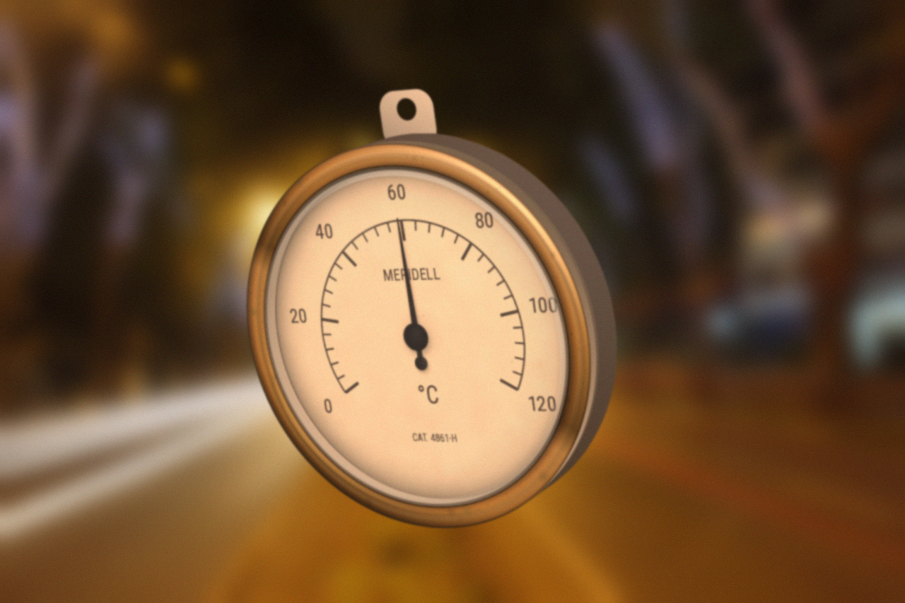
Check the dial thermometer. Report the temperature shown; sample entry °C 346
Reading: °C 60
